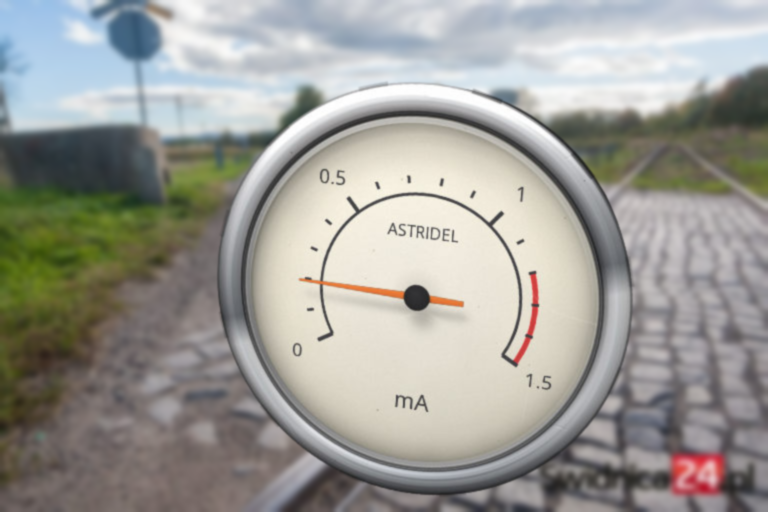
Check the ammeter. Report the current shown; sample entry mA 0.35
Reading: mA 0.2
